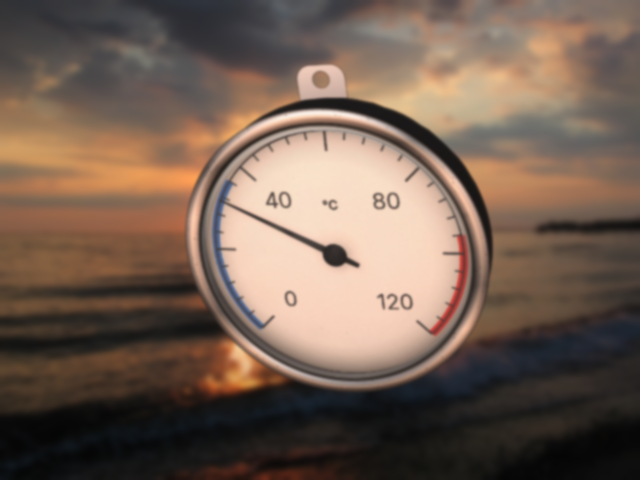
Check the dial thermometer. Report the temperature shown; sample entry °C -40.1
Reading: °C 32
